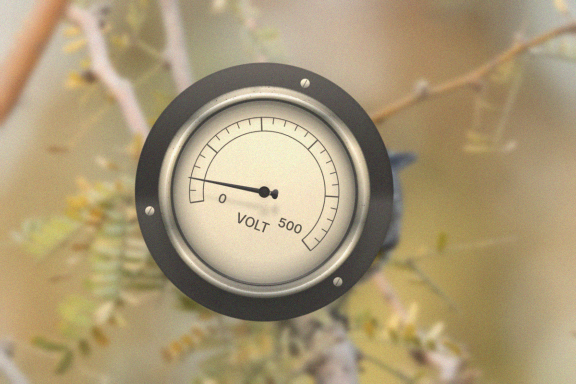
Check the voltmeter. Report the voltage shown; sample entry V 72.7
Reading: V 40
